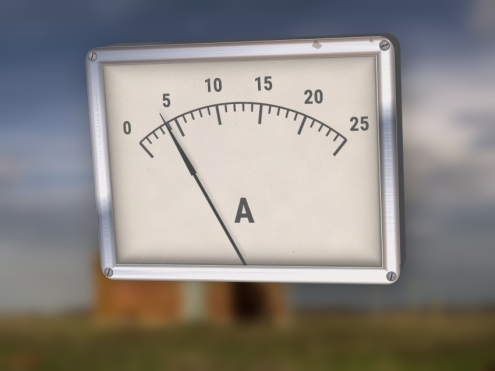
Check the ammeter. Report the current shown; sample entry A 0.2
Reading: A 4
